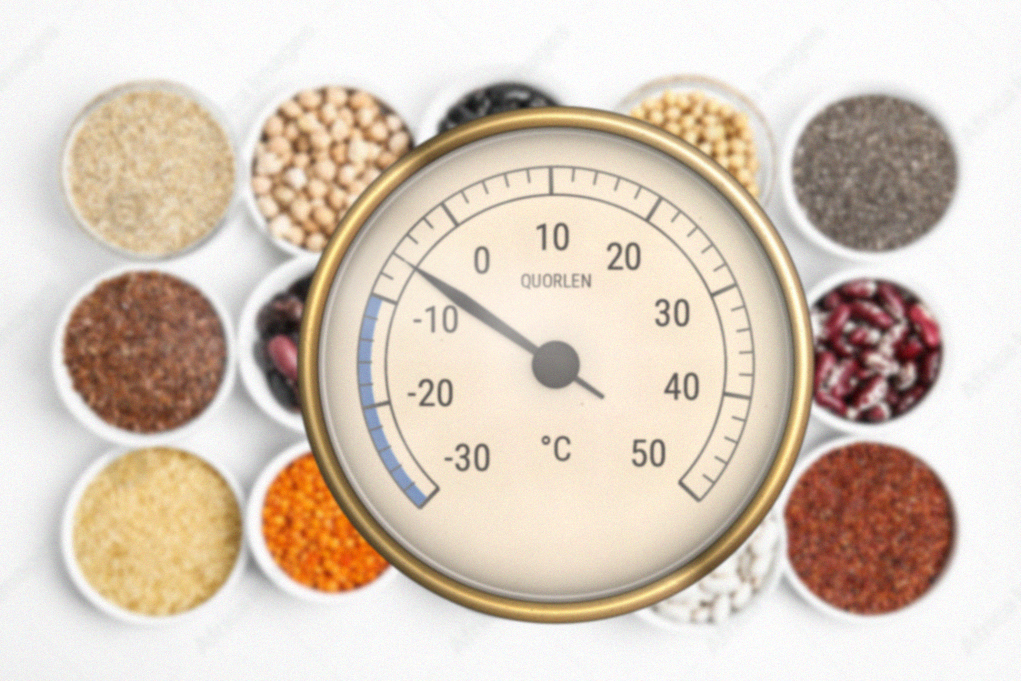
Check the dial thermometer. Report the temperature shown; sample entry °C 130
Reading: °C -6
